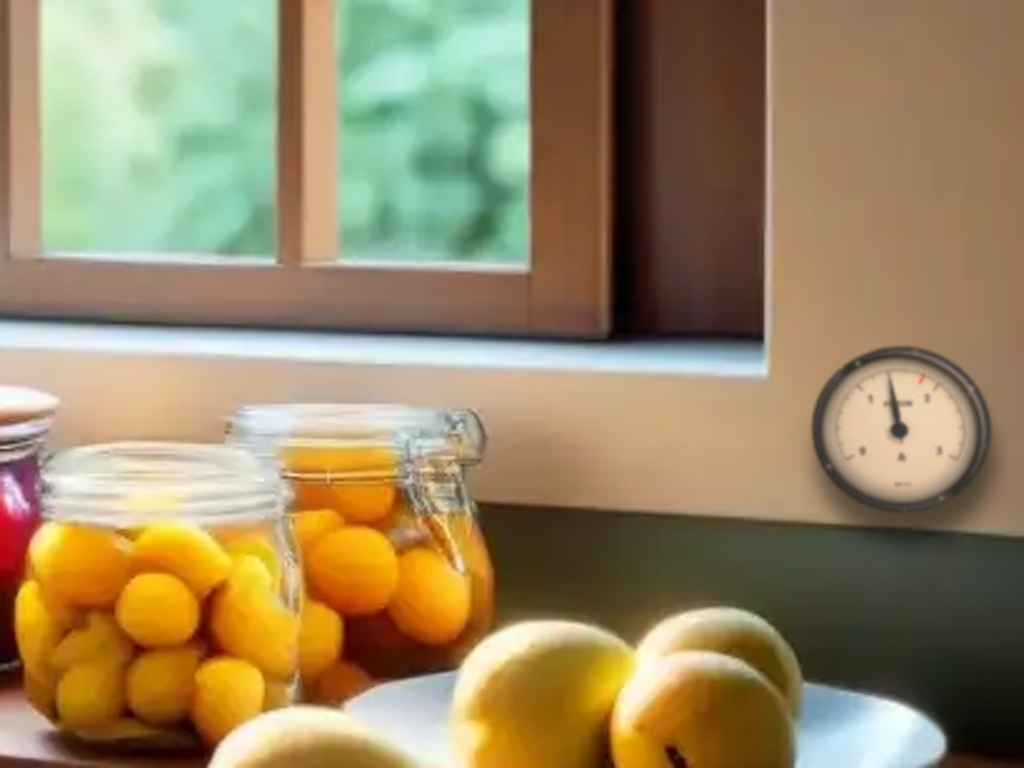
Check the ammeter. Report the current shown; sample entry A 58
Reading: A 1.4
